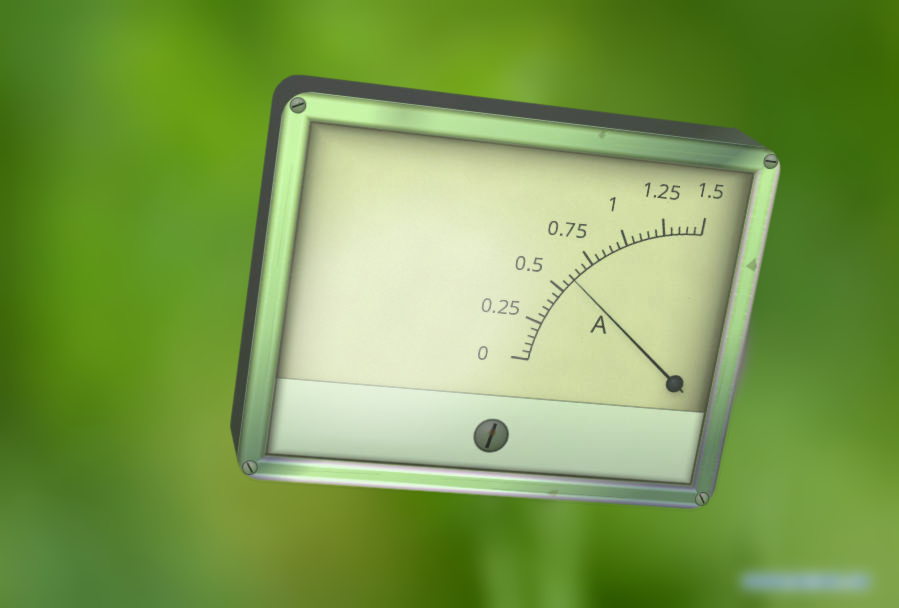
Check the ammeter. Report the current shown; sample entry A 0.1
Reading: A 0.6
